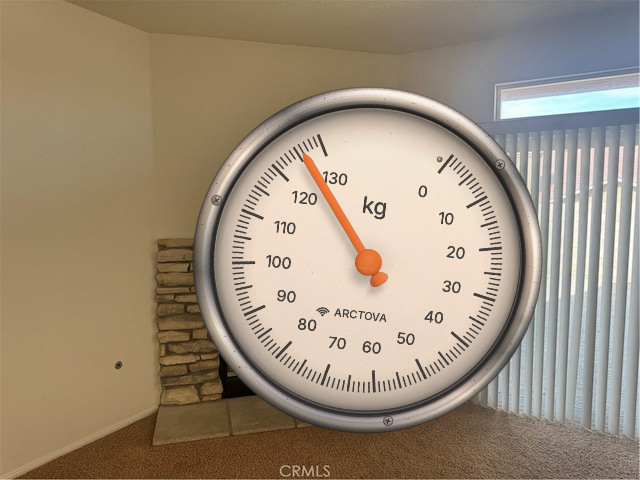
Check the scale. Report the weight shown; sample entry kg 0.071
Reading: kg 126
